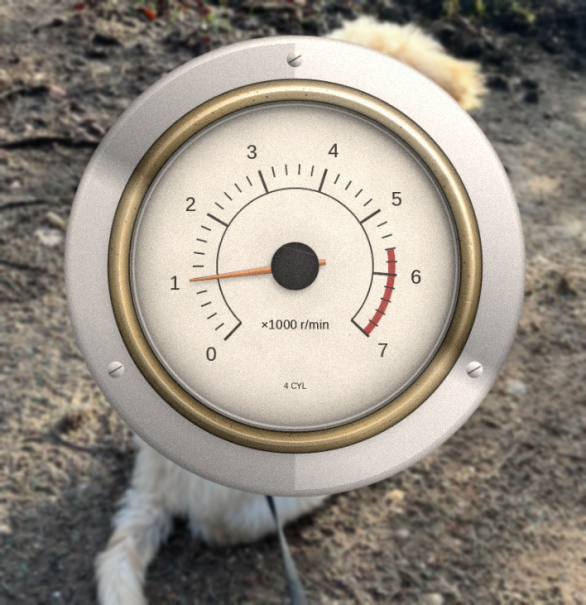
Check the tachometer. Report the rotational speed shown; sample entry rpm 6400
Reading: rpm 1000
